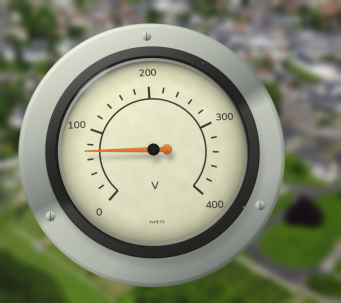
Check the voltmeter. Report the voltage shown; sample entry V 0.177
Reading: V 70
